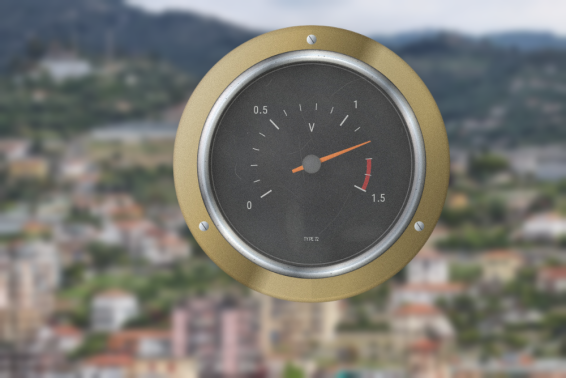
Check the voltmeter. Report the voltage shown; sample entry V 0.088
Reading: V 1.2
